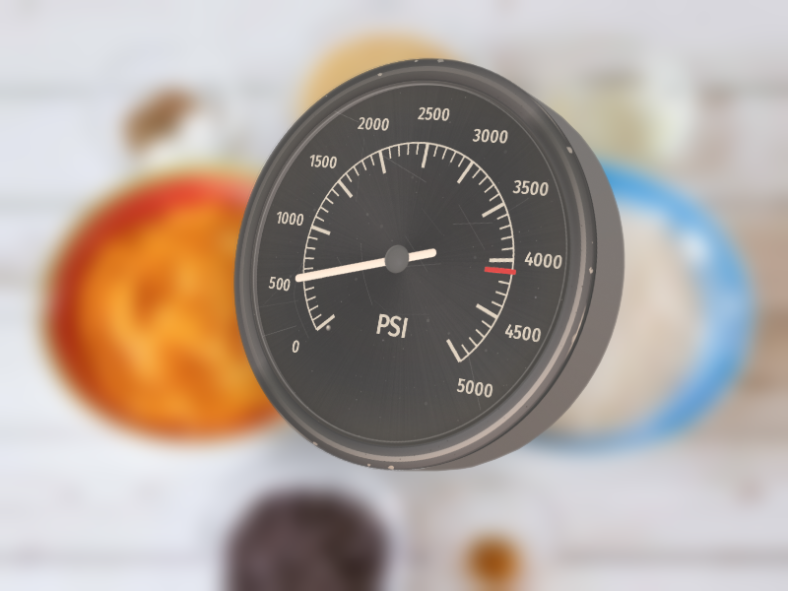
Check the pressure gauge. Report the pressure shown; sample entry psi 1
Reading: psi 500
